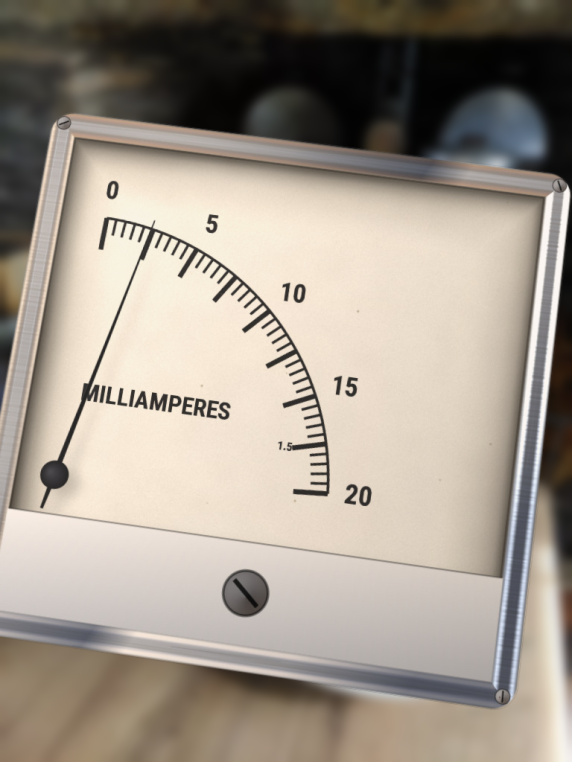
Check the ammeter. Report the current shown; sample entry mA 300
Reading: mA 2.5
